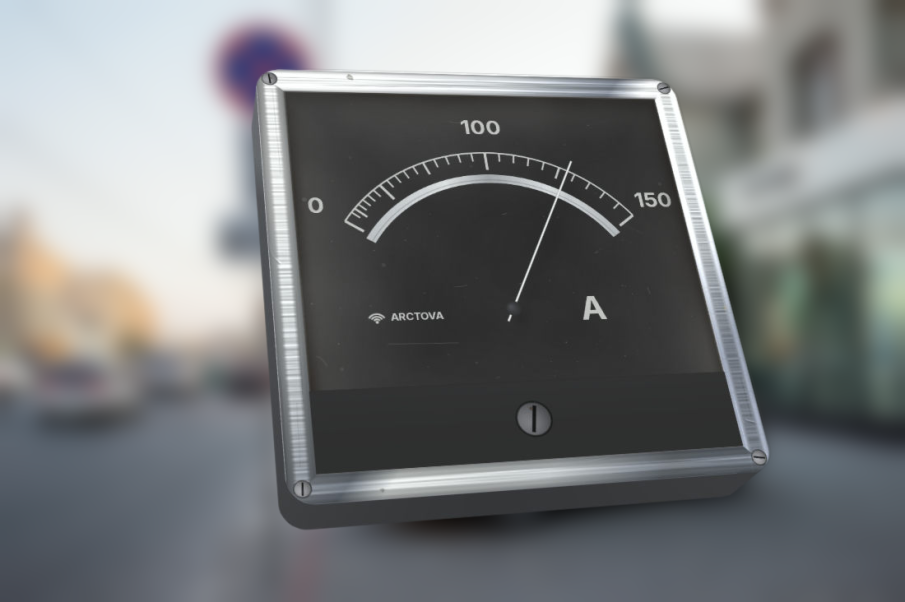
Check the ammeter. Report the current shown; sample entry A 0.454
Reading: A 127.5
